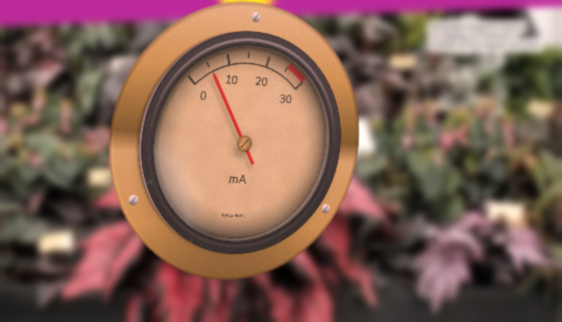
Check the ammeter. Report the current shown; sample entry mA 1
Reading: mA 5
